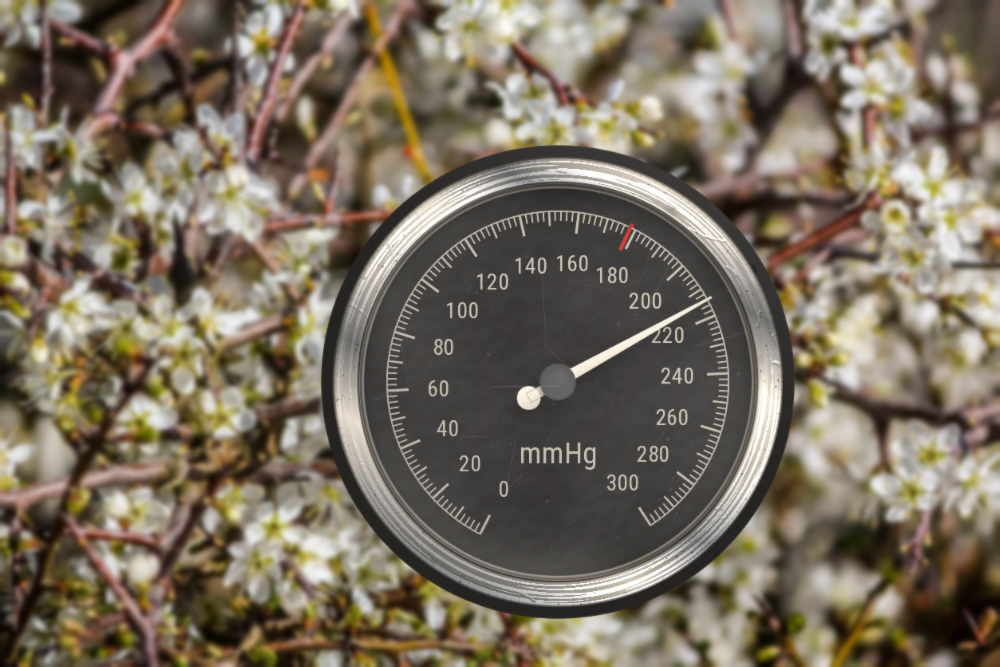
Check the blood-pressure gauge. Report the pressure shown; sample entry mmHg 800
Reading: mmHg 214
